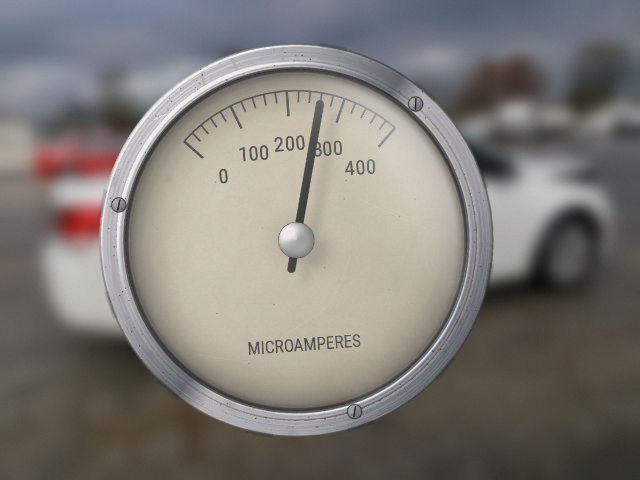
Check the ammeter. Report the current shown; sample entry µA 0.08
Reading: µA 260
